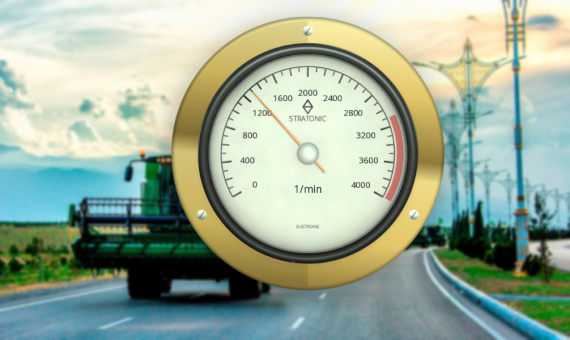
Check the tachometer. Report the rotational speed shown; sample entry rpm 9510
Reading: rpm 1300
